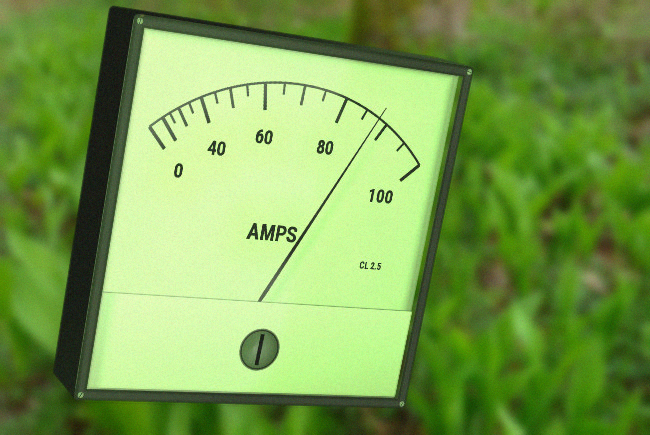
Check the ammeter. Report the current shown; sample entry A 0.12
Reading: A 87.5
